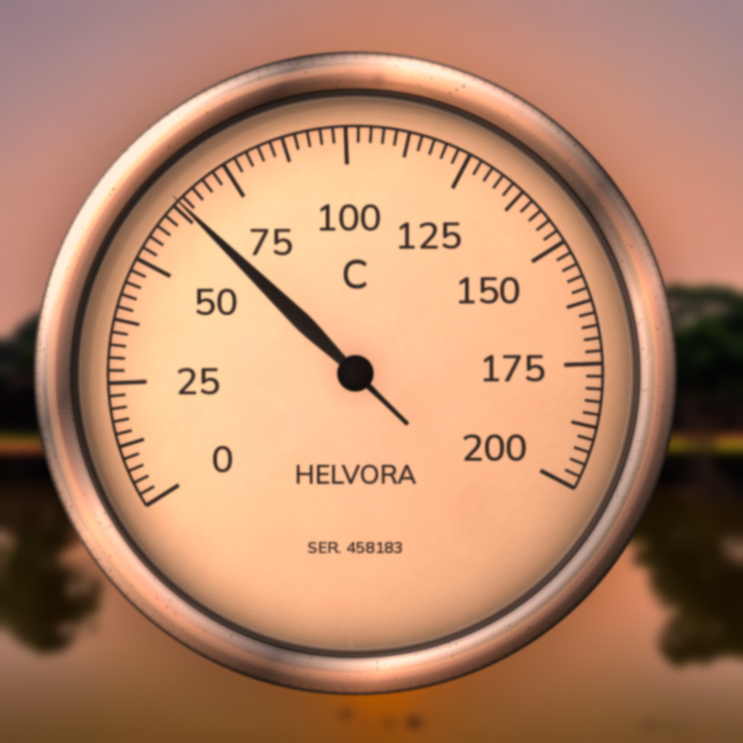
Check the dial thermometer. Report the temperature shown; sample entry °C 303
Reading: °C 63.75
